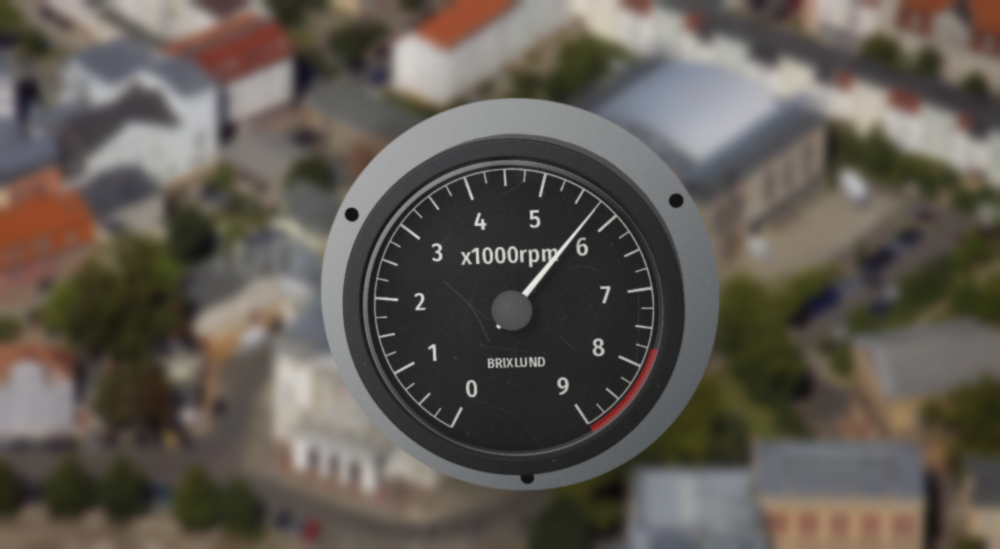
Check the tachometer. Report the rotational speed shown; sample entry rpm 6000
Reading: rpm 5750
